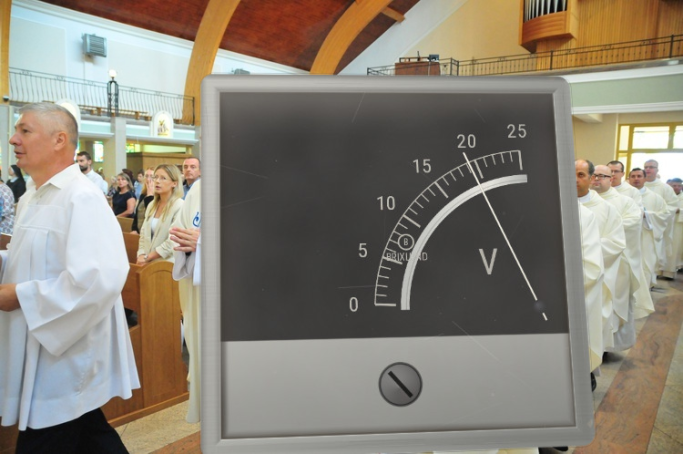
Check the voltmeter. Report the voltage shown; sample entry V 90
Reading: V 19
